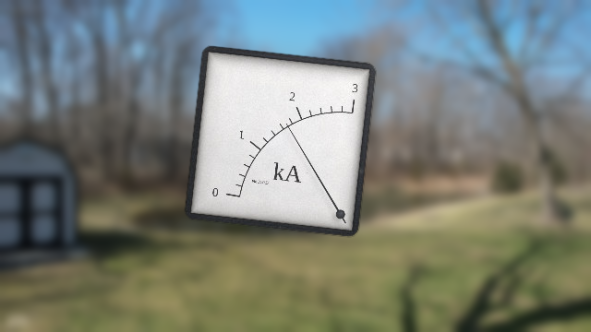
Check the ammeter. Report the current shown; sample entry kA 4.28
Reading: kA 1.7
